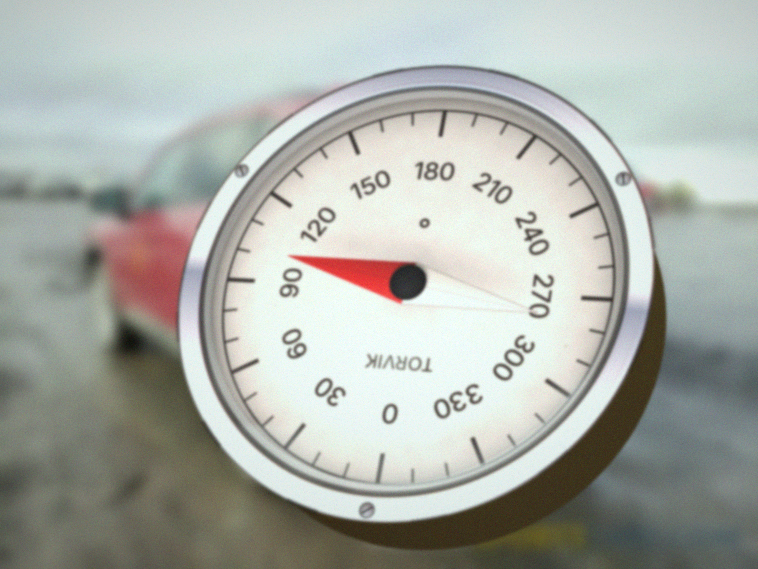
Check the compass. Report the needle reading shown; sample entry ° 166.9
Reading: ° 100
